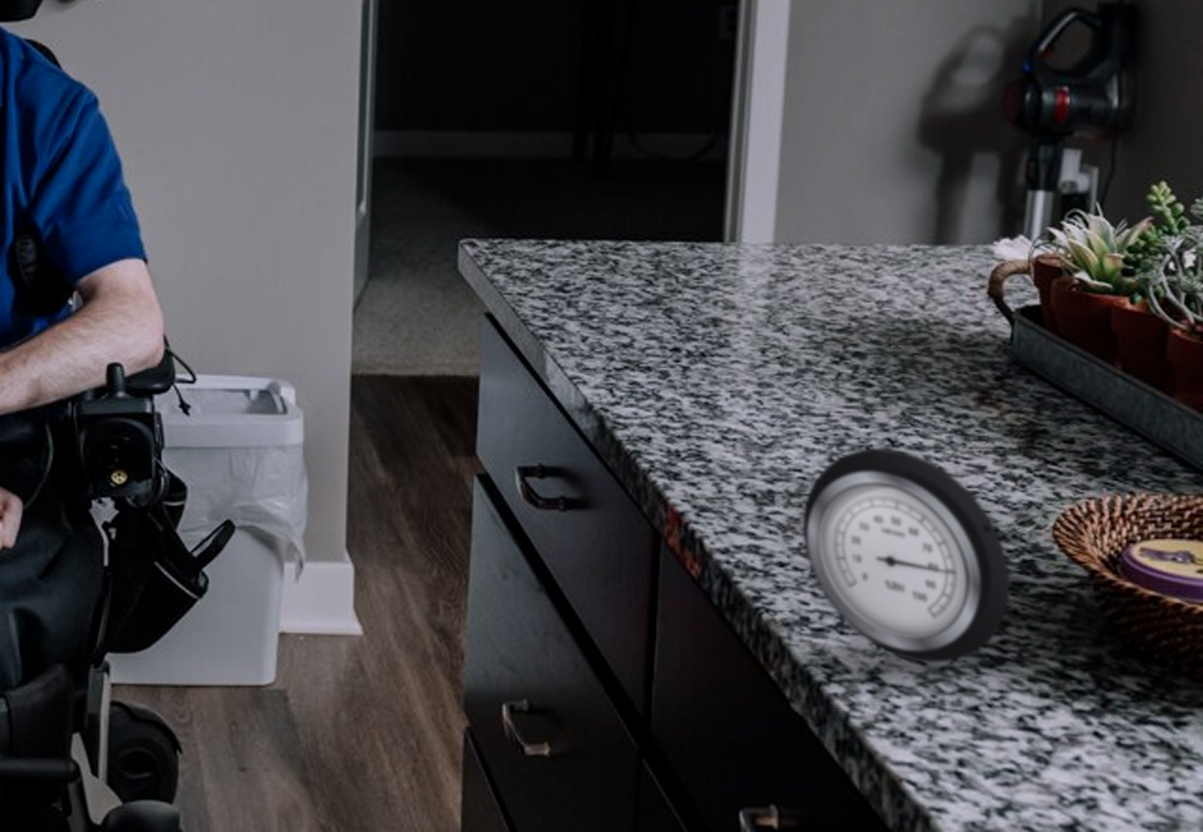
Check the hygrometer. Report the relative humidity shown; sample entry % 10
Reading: % 80
